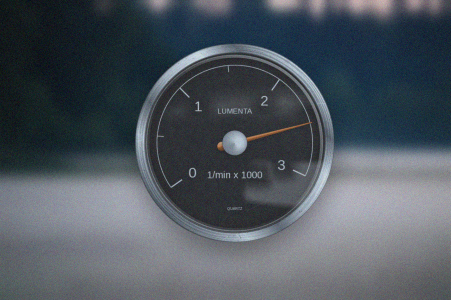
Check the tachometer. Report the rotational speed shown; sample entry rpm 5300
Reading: rpm 2500
